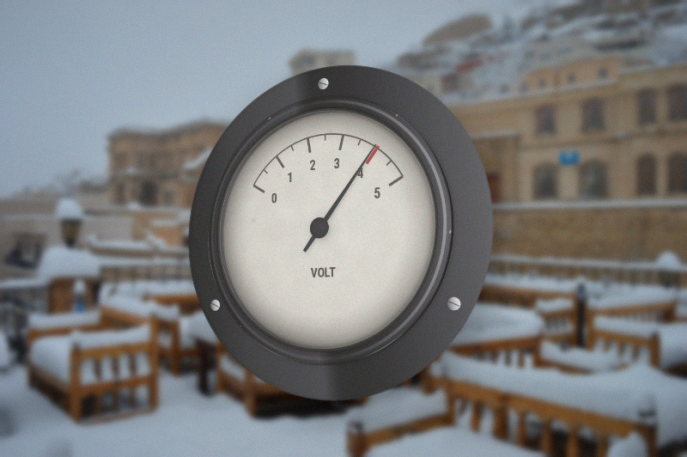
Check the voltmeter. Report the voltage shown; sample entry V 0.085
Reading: V 4
